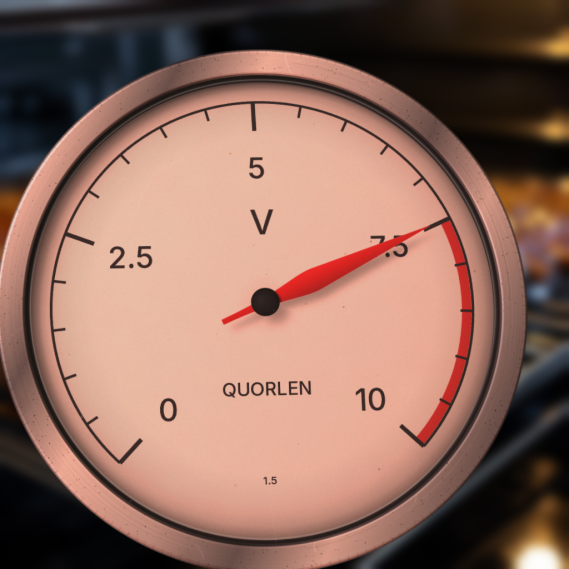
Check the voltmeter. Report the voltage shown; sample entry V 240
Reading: V 7.5
